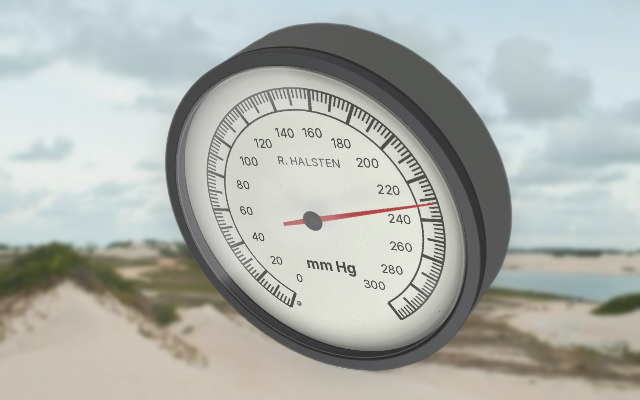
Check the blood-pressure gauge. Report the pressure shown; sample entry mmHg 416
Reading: mmHg 230
